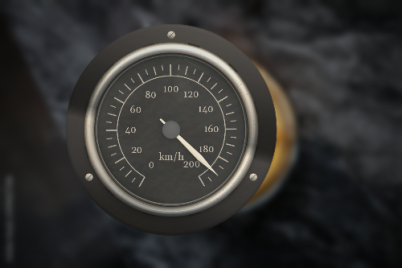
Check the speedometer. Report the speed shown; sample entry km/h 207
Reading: km/h 190
